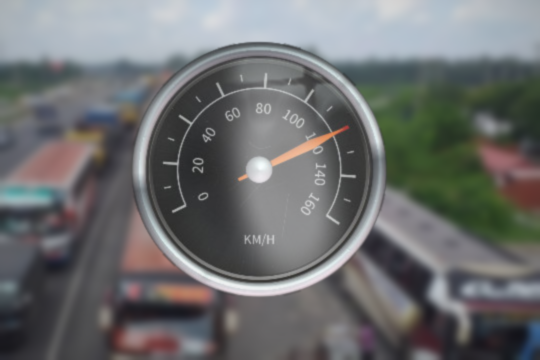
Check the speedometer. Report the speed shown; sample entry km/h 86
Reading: km/h 120
